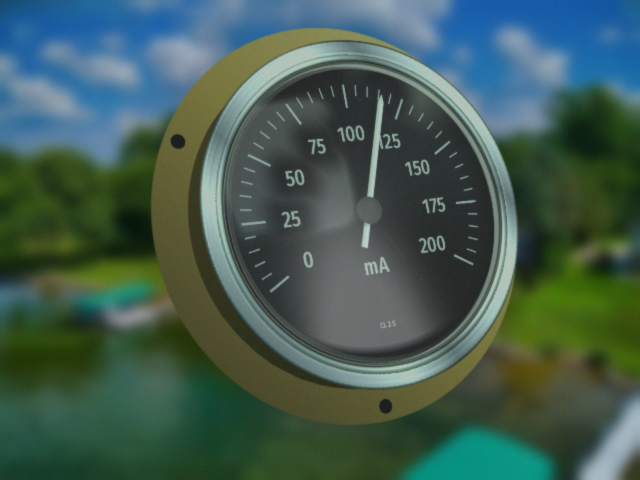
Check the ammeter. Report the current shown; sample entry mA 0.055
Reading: mA 115
